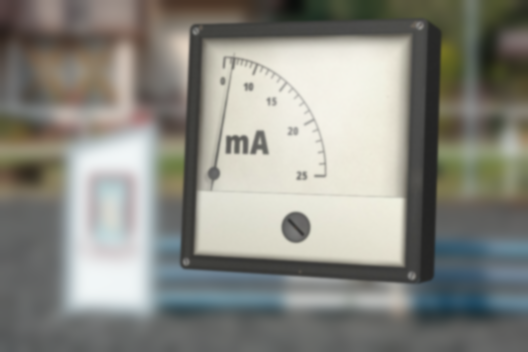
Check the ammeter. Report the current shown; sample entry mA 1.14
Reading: mA 5
